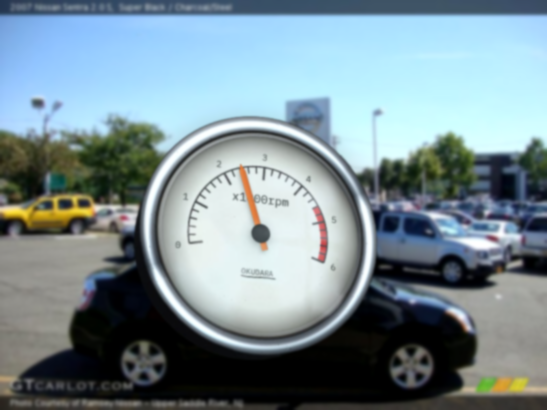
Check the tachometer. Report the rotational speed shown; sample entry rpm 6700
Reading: rpm 2400
